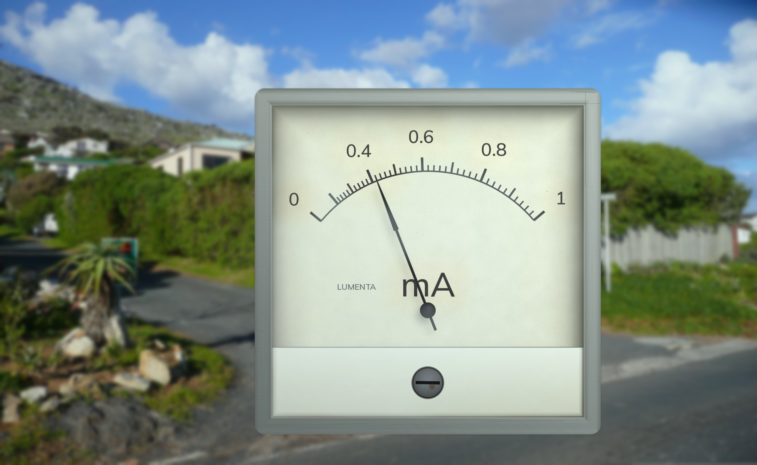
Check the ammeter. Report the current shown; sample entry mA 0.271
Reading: mA 0.42
